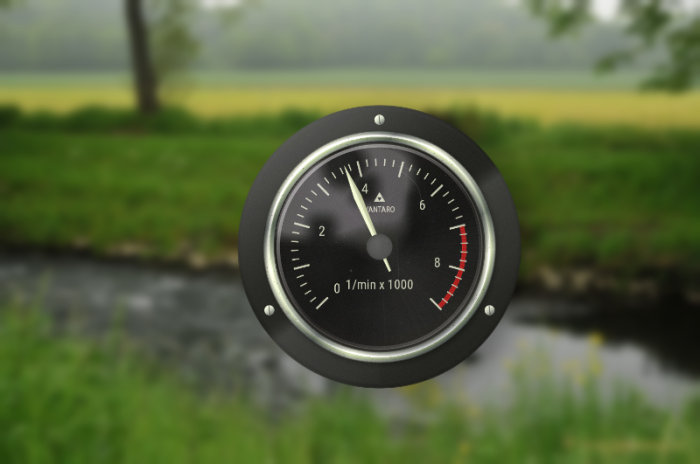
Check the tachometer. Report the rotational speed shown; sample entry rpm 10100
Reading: rpm 3700
